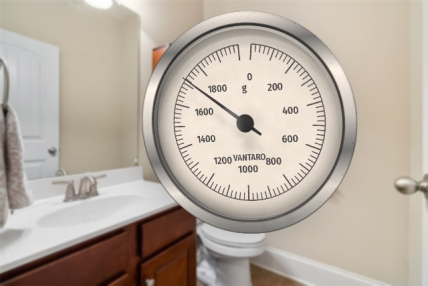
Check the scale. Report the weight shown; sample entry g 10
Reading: g 1720
